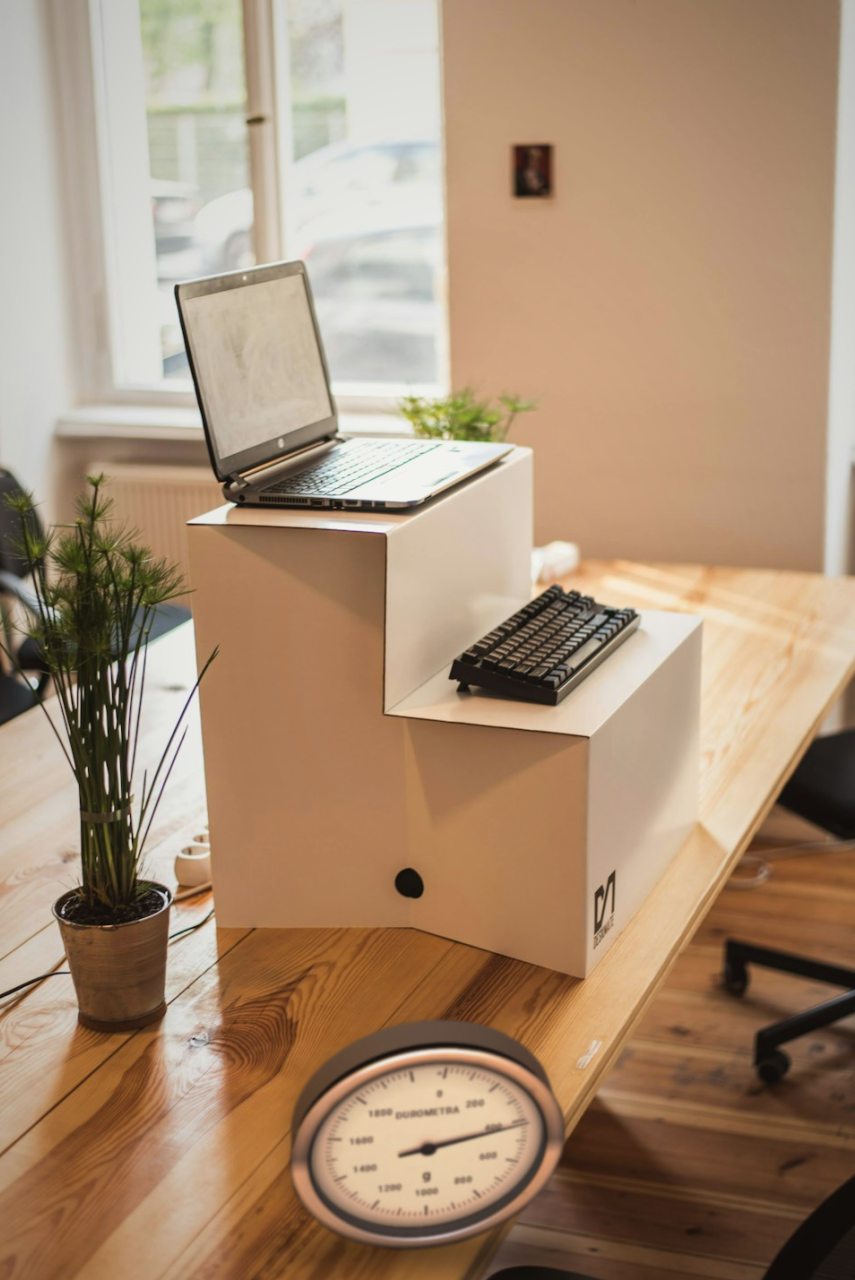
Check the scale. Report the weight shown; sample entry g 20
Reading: g 400
